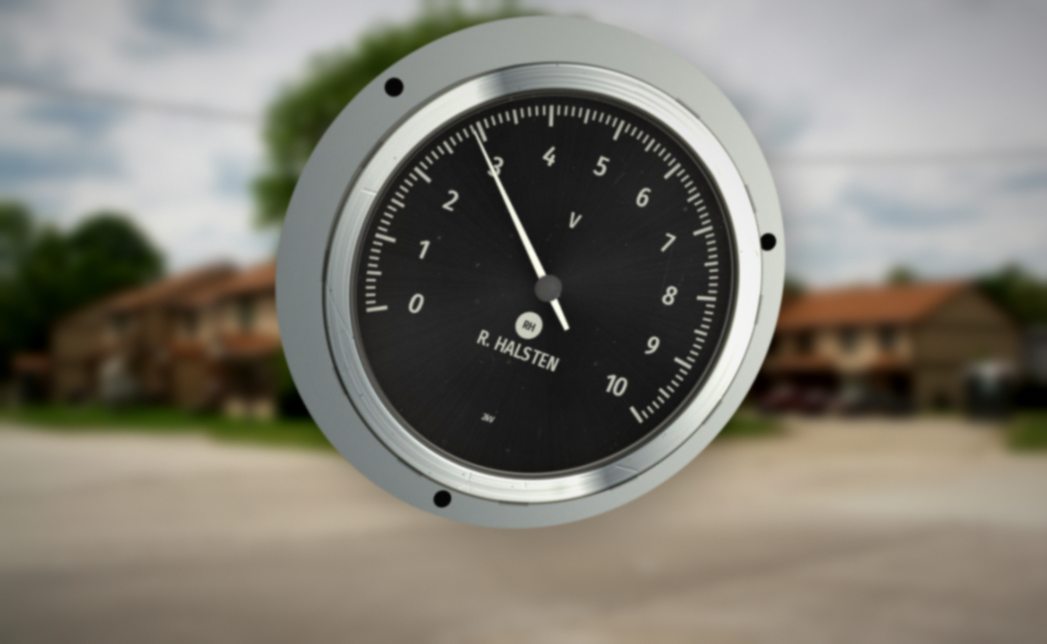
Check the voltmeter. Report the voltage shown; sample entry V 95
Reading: V 2.9
